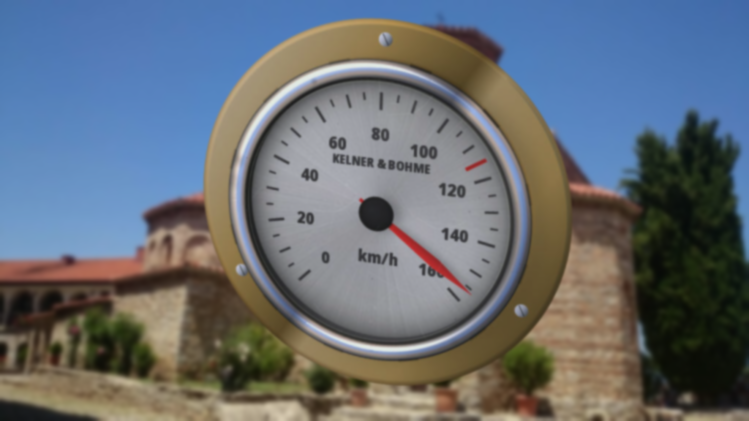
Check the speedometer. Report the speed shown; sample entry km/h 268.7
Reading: km/h 155
